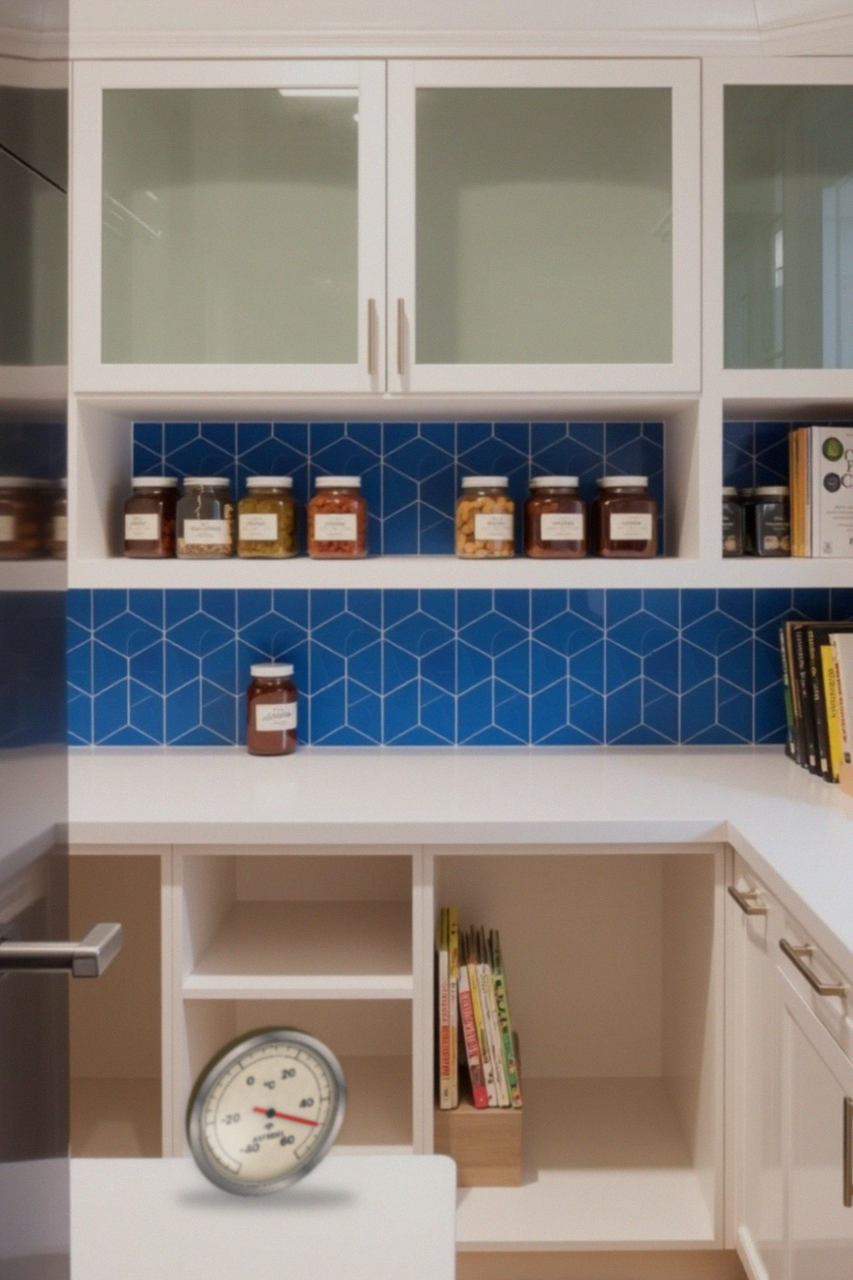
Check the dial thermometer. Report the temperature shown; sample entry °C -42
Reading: °C 48
